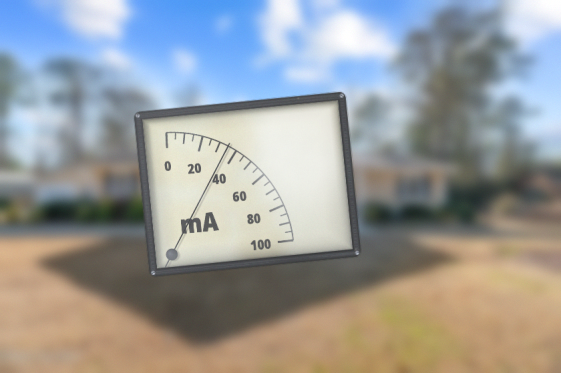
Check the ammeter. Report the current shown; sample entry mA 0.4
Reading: mA 35
